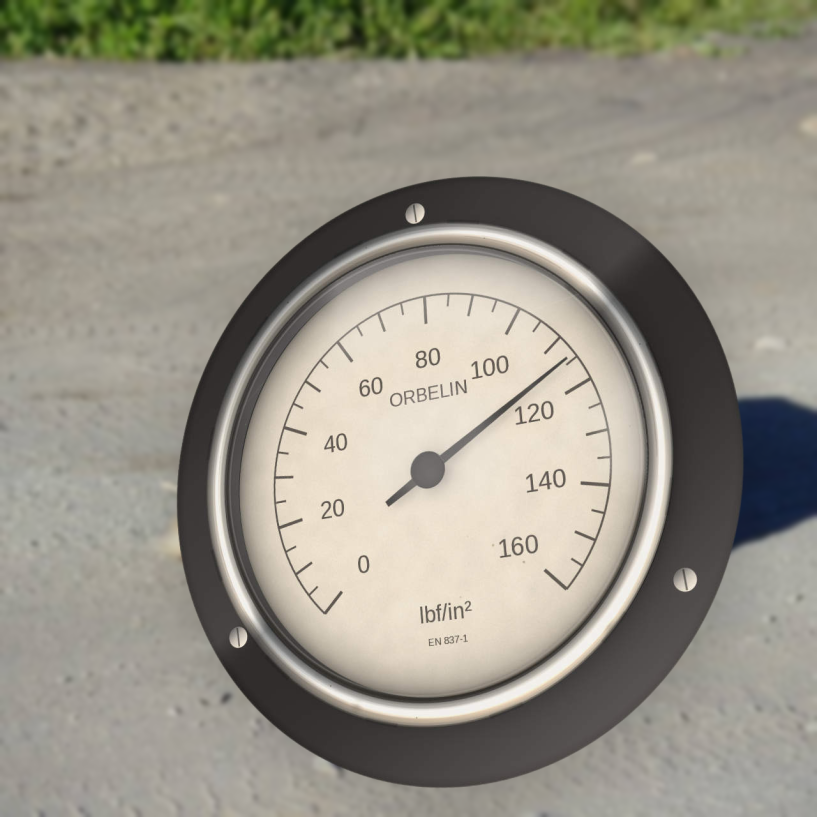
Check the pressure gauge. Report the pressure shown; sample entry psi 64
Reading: psi 115
